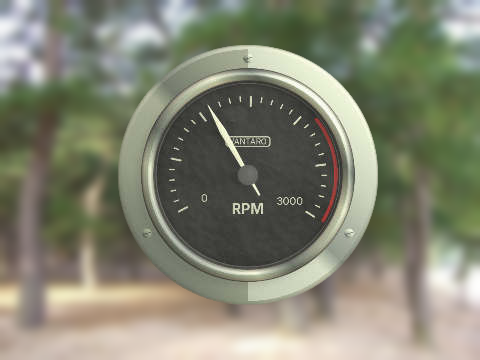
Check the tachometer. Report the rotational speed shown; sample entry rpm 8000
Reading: rpm 1100
